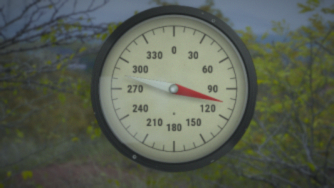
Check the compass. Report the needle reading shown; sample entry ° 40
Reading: ° 105
